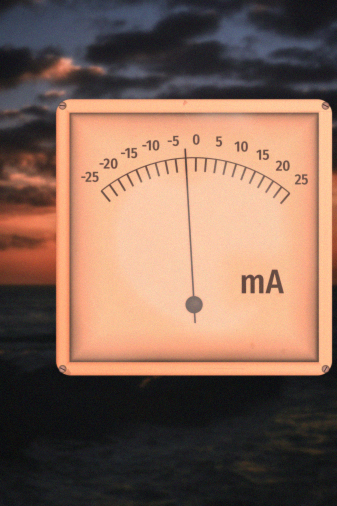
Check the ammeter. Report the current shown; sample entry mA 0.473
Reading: mA -2.5
